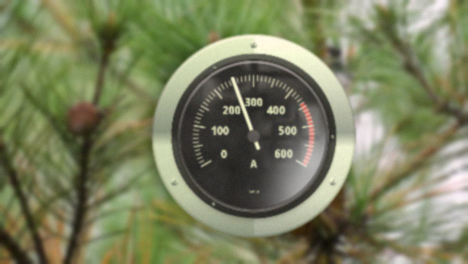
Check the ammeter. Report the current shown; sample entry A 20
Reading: A 250
